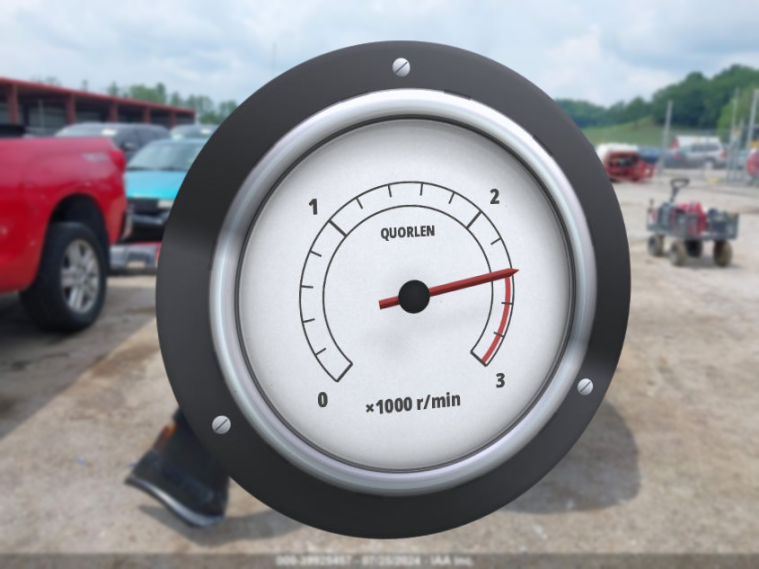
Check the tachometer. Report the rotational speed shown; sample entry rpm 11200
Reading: rpm 2400
